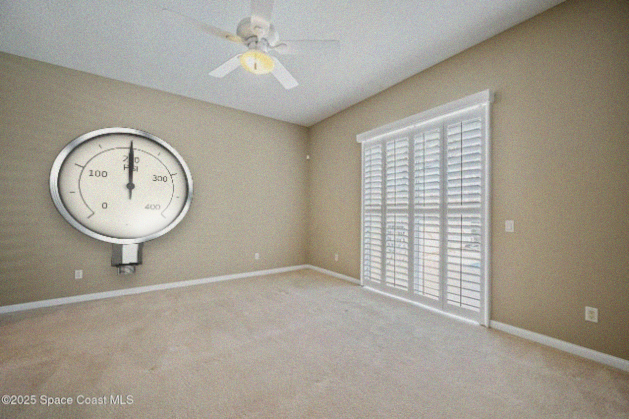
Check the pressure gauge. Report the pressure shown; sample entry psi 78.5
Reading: psi 200
